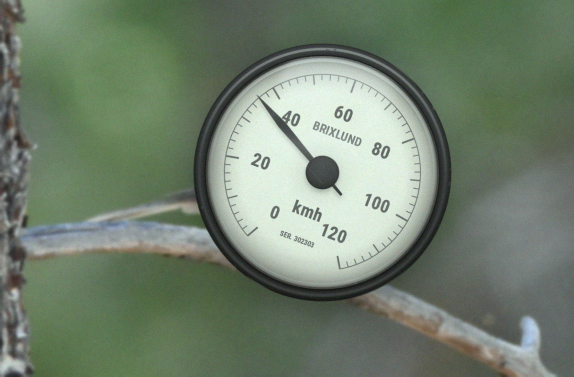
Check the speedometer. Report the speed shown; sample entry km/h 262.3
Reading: km/h 36
